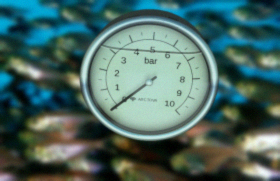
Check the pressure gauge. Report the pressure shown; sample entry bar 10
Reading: bar 0
